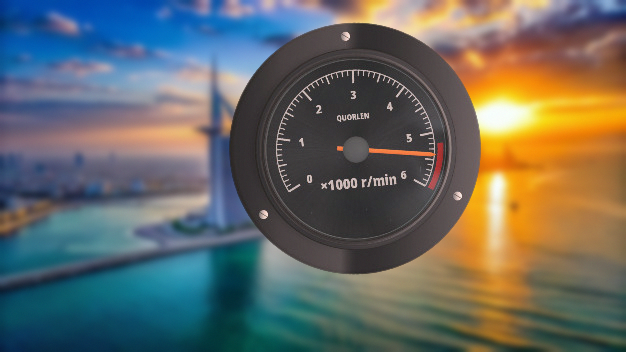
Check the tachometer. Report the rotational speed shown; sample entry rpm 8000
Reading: rpm 5400
